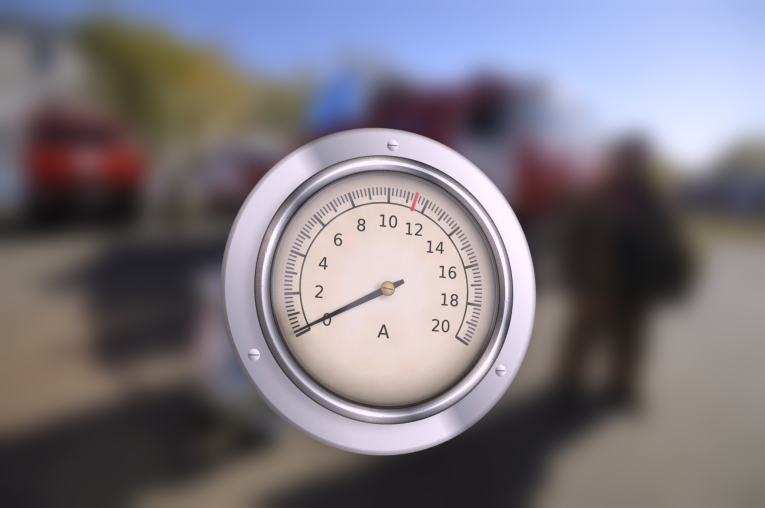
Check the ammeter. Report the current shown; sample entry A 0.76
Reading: A 0.2
